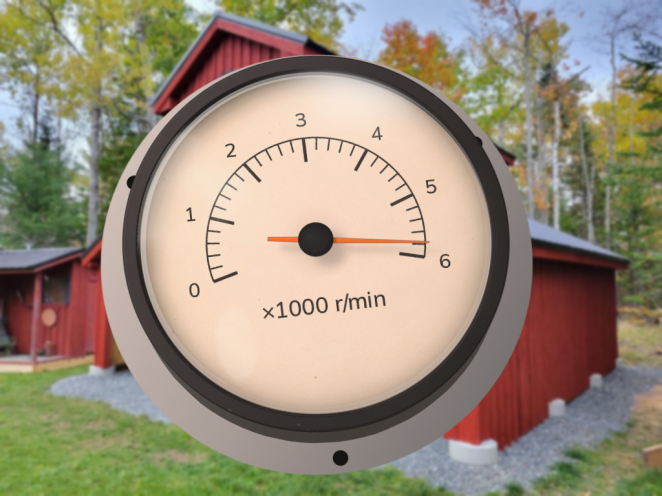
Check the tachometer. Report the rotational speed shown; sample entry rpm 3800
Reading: rpm 5800
